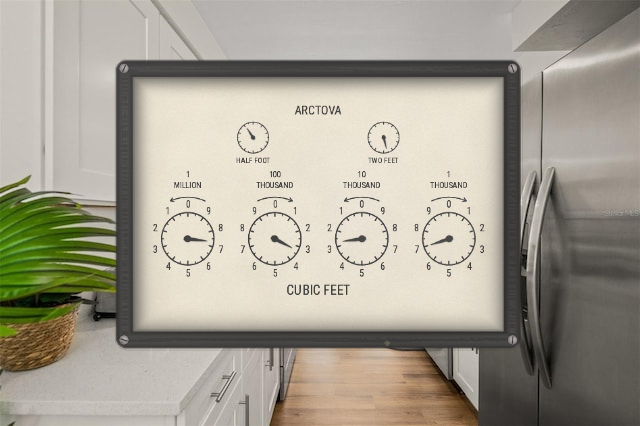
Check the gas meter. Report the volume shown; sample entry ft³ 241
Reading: ft³ 732700
